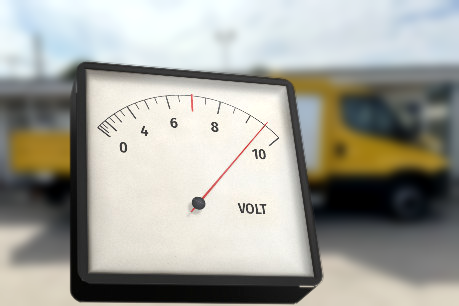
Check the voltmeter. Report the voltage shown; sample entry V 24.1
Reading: V 9.5
